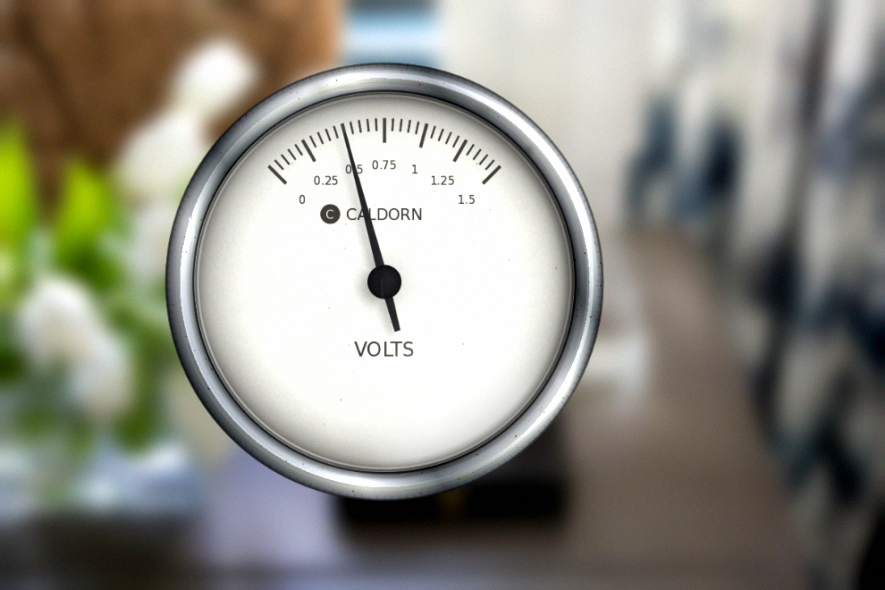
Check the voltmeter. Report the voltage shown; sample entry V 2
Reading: V 0.5
